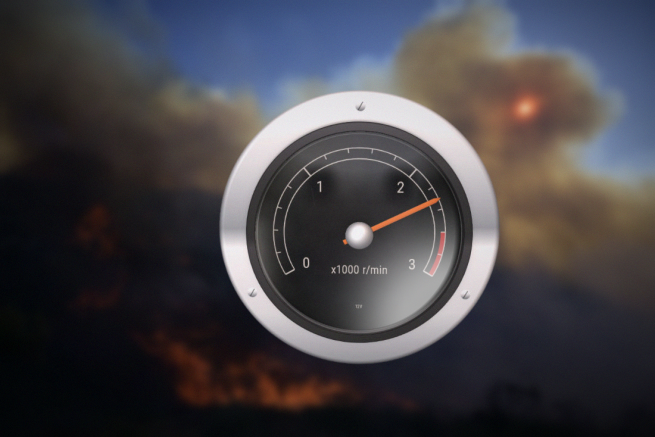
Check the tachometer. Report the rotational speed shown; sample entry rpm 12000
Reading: rpm 2300
